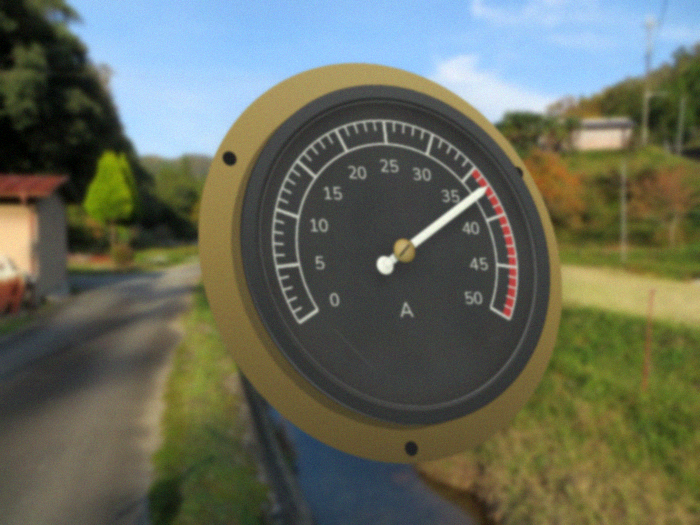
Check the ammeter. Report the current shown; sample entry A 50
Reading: A 37
